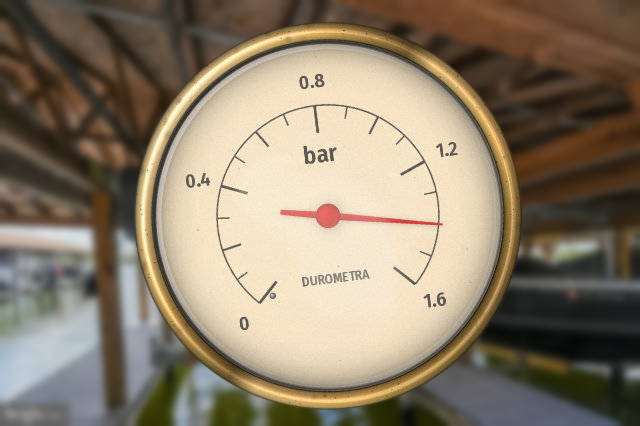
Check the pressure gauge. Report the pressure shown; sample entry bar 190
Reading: bar 1.4
